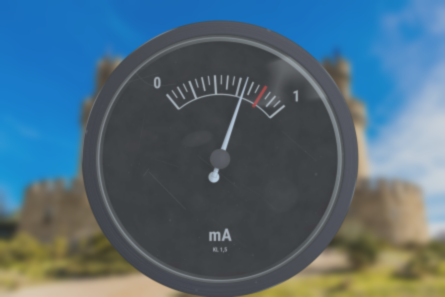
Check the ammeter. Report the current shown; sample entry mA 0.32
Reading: mA 0.65
